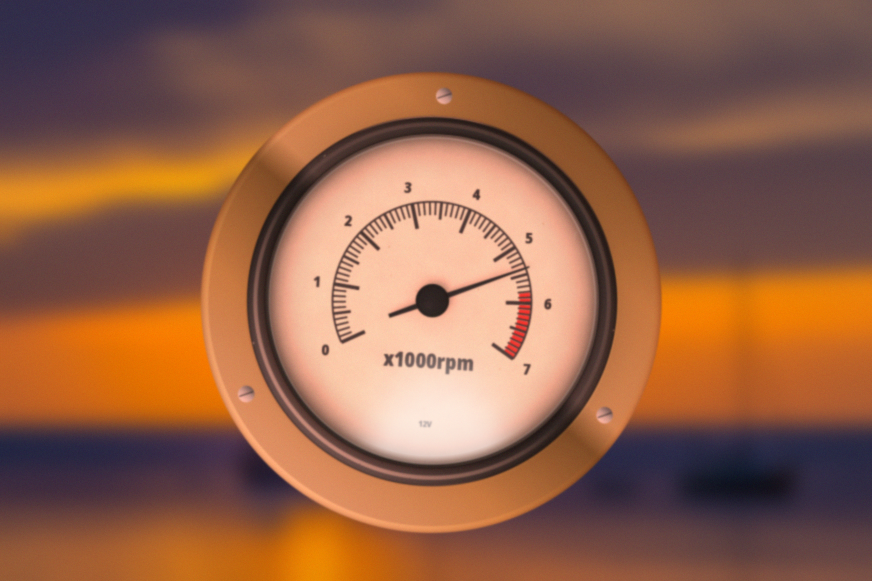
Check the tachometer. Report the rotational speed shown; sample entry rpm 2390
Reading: rpm 5400
